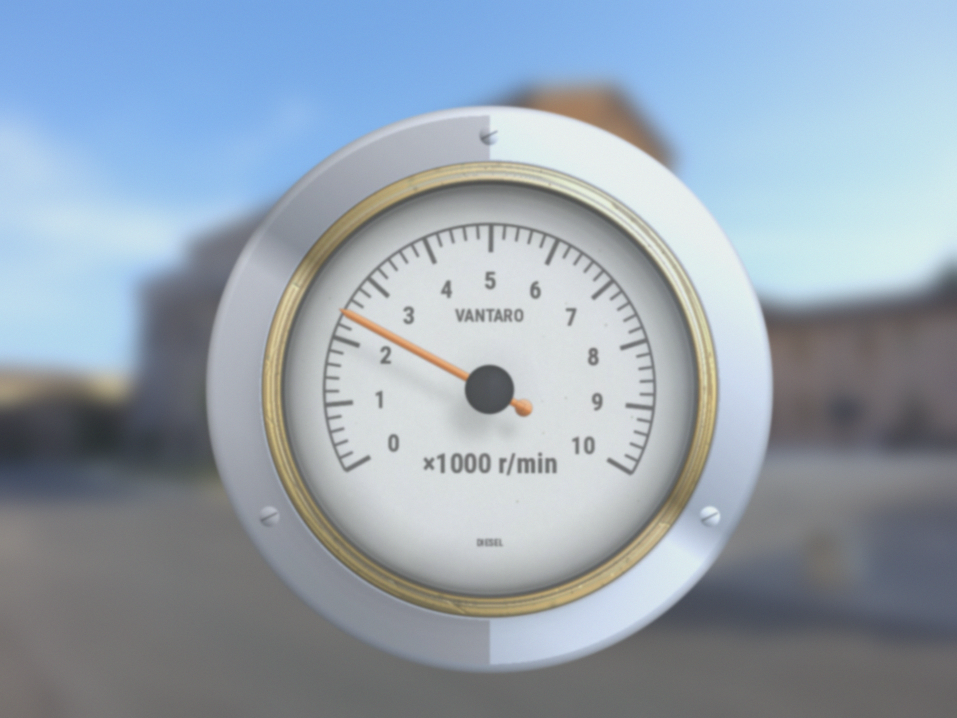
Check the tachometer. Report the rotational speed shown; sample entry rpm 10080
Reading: rpm 2400
